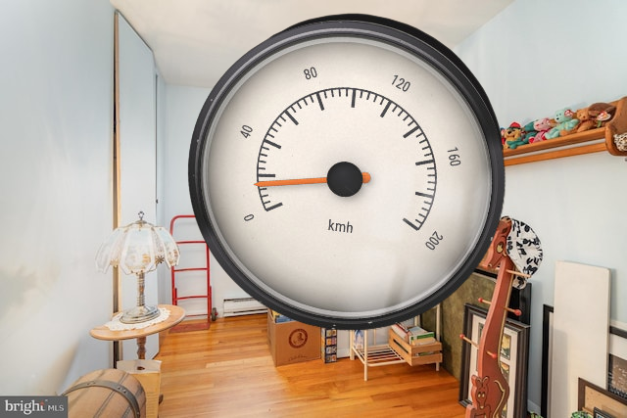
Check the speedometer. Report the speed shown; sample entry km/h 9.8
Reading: km/h 16
